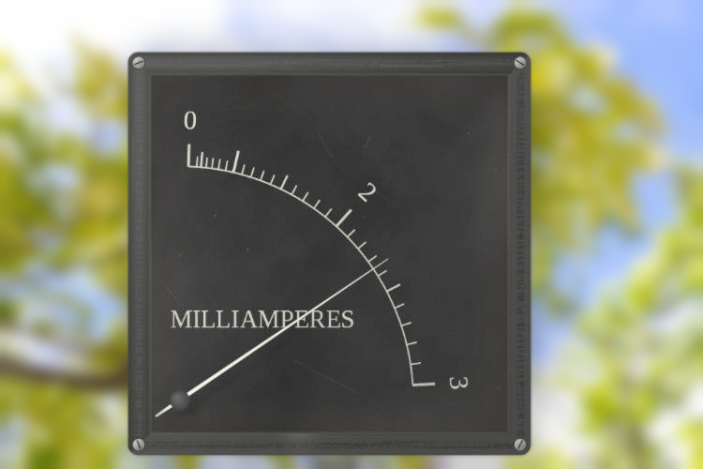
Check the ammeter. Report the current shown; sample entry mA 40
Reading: mA 2.35
